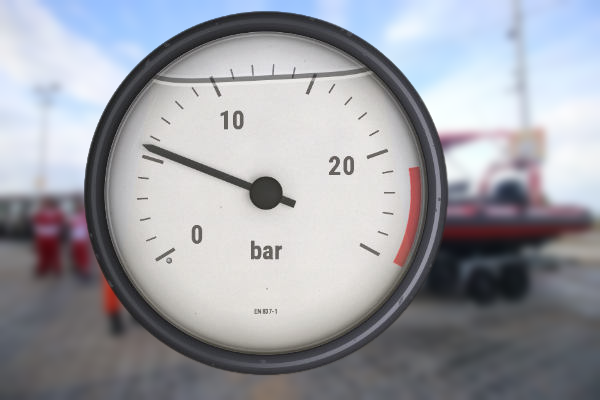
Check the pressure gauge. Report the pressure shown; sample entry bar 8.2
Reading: bar 5.5
